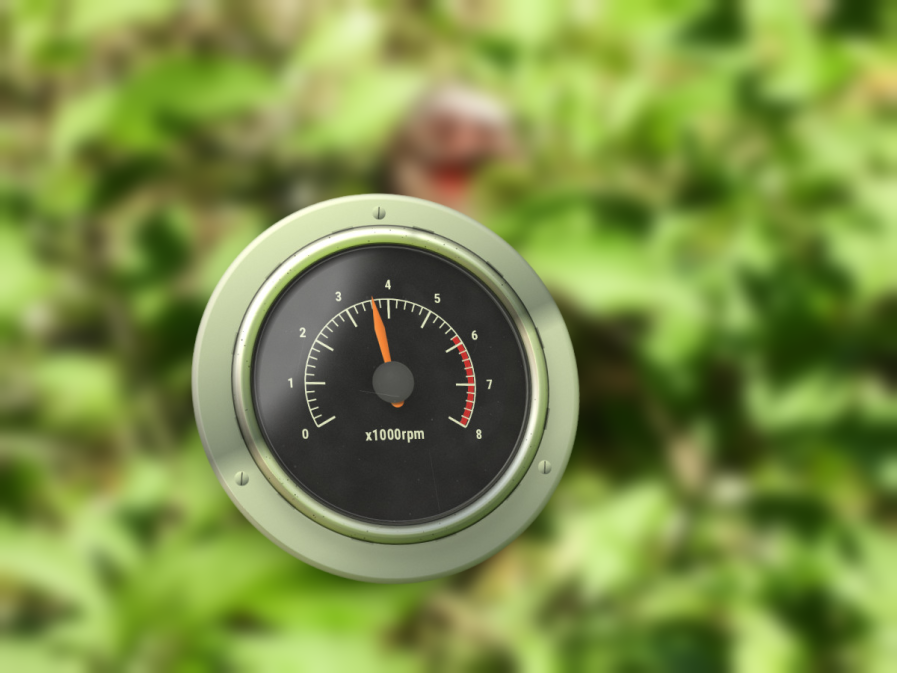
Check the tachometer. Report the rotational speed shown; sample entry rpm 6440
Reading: rpm 3600
